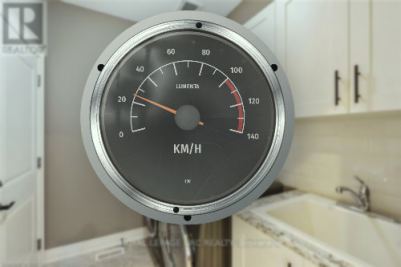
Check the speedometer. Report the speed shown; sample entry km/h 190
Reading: km/h 25
